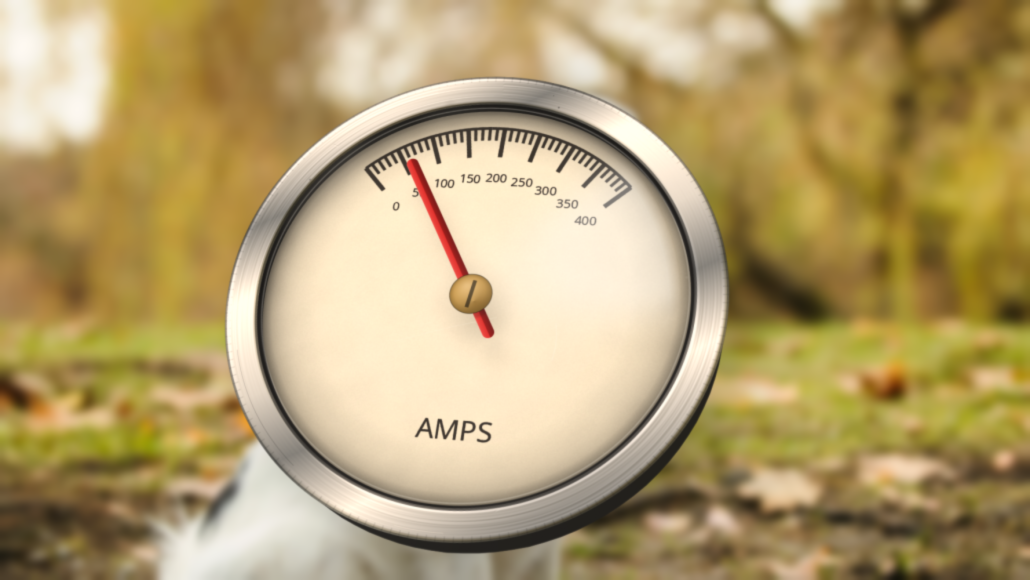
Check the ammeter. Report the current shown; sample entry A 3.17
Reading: A 60
